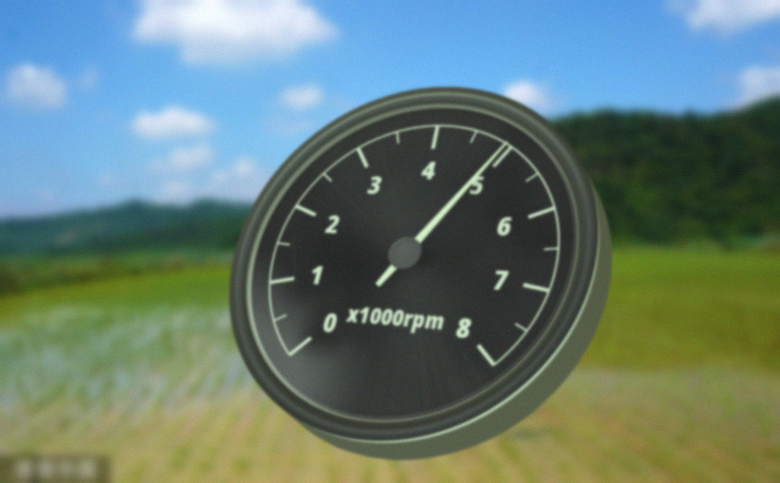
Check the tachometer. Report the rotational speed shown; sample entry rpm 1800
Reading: rpm 5000
